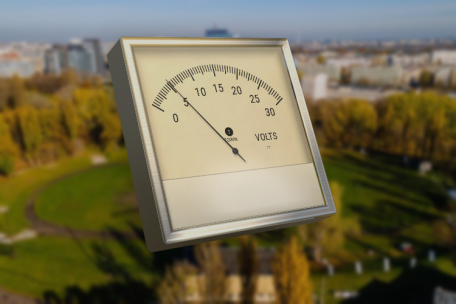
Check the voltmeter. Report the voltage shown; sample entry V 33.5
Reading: V 5
